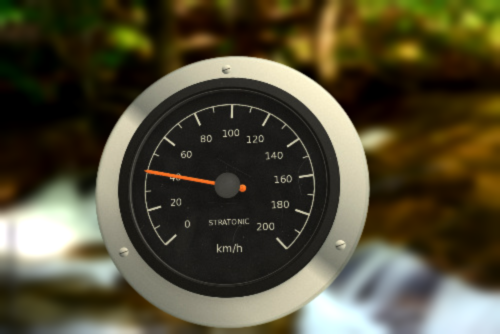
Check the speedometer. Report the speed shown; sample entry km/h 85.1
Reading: km/h 40
